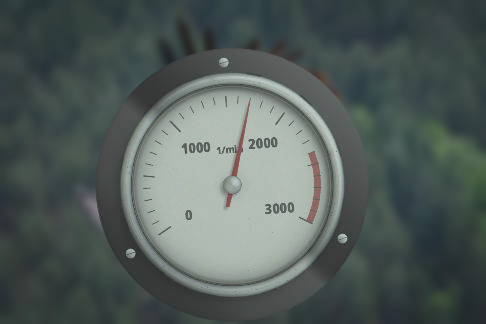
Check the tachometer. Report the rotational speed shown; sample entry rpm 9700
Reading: rpm 1700
